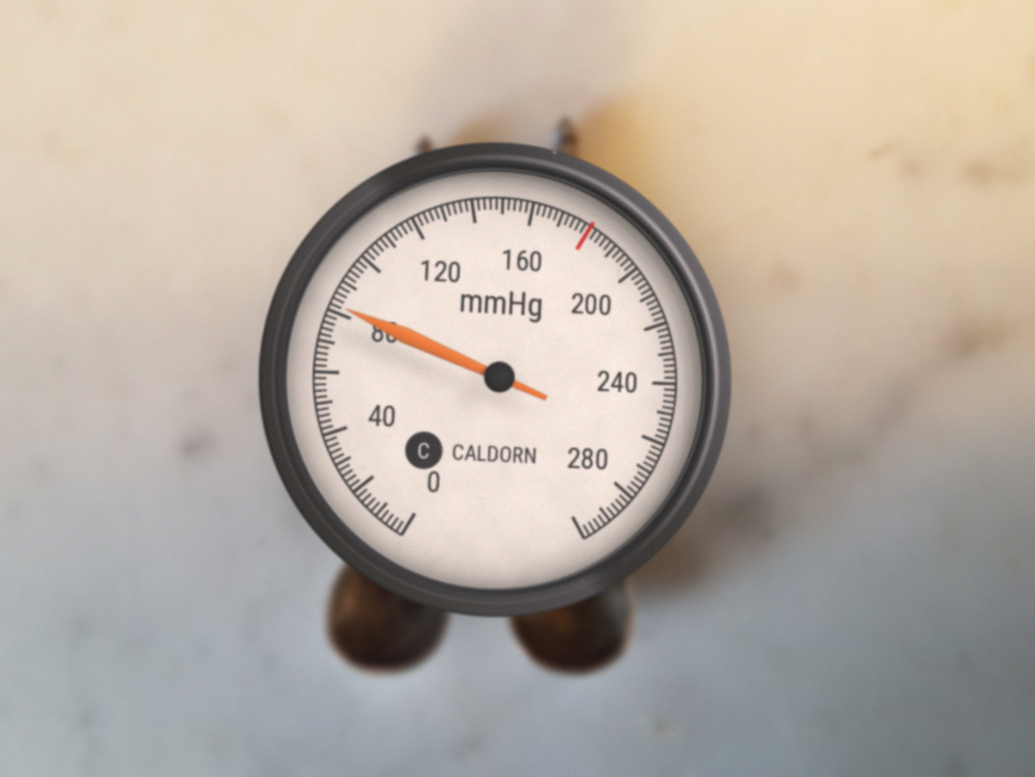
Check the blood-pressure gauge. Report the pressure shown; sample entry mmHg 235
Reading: mmHg 82
